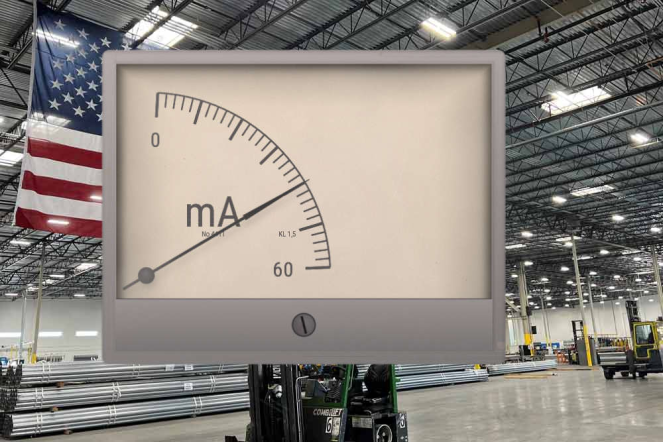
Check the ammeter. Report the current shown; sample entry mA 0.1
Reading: mA 40
